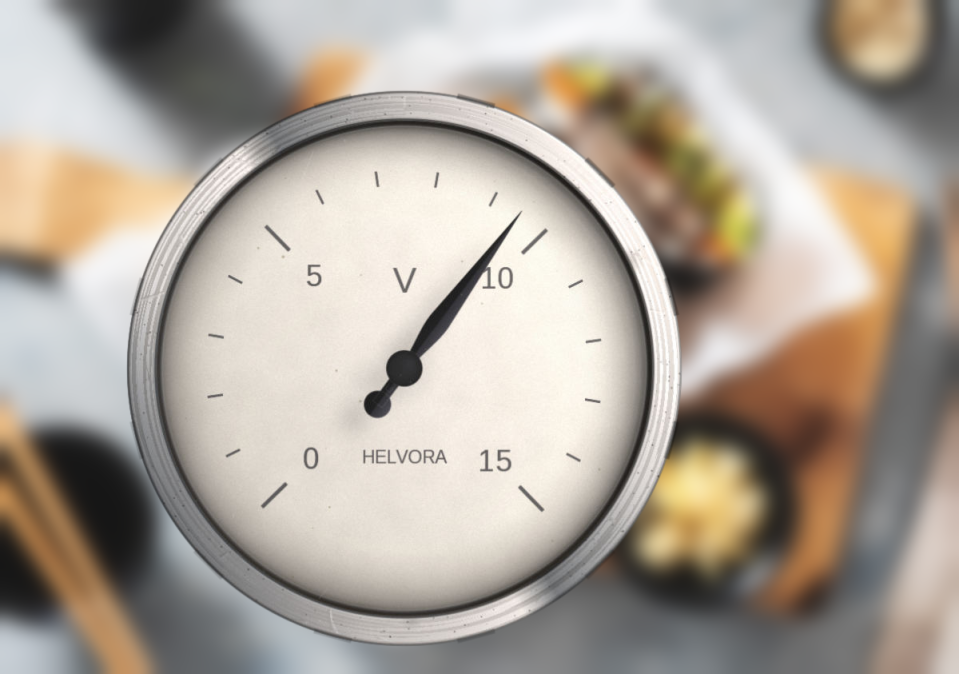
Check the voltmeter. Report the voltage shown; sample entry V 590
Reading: V 9.5
